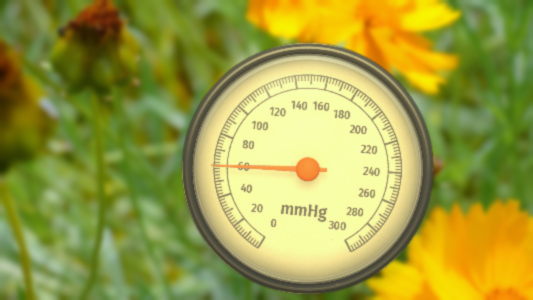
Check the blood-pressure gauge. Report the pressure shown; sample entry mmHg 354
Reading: mmHg 60
